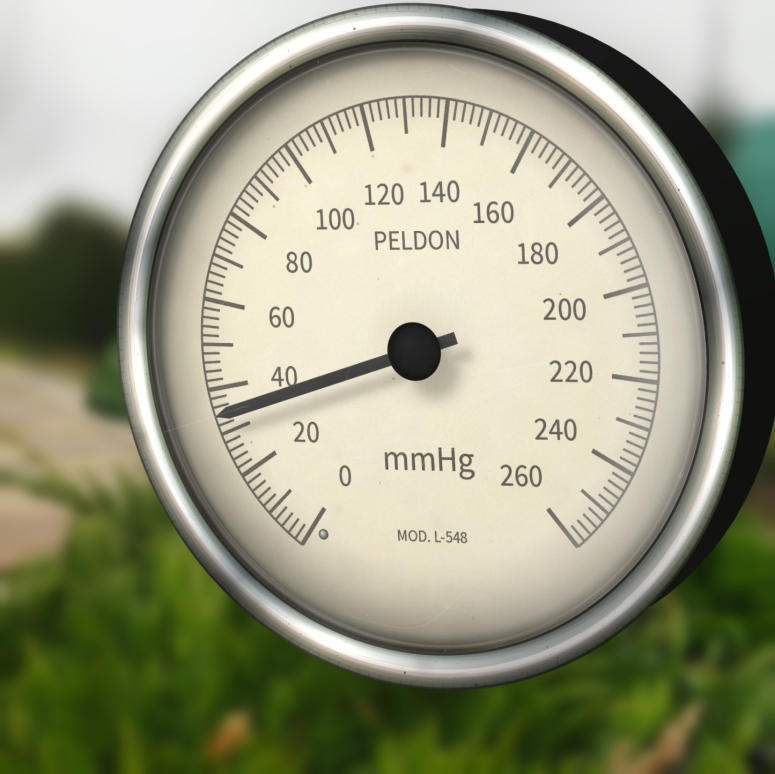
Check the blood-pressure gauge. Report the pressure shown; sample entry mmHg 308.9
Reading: mmHg 34
